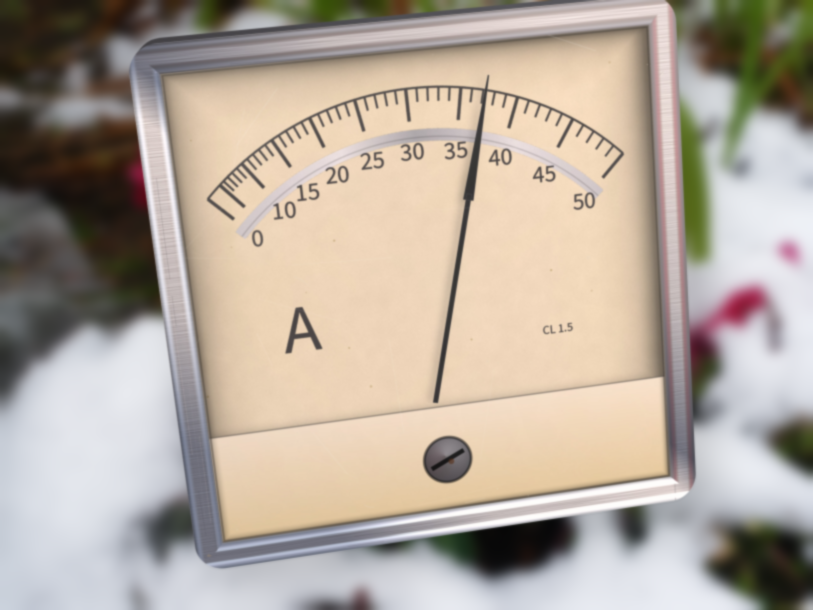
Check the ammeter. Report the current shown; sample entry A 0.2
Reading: A 37
